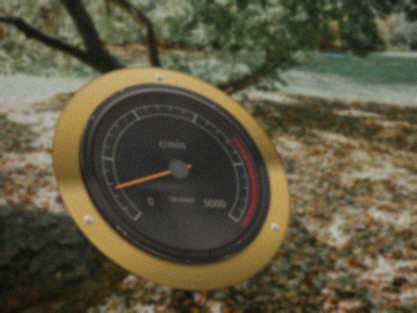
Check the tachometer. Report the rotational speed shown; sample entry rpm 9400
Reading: rpm 500
